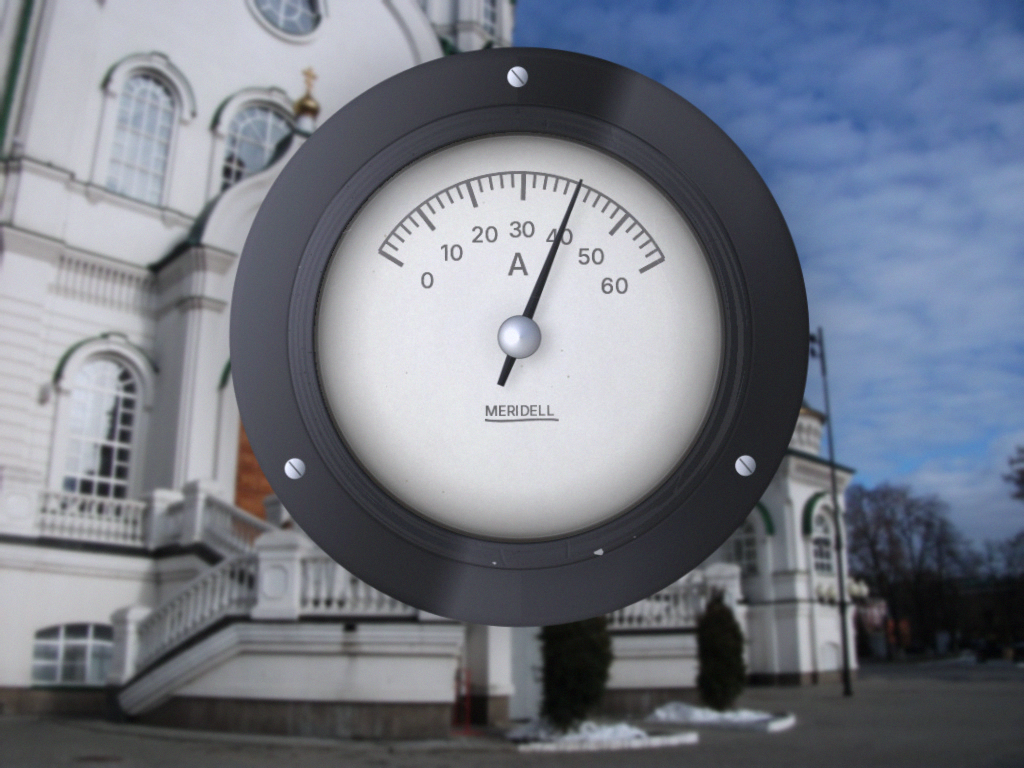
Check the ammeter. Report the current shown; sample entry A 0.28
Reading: A 40
